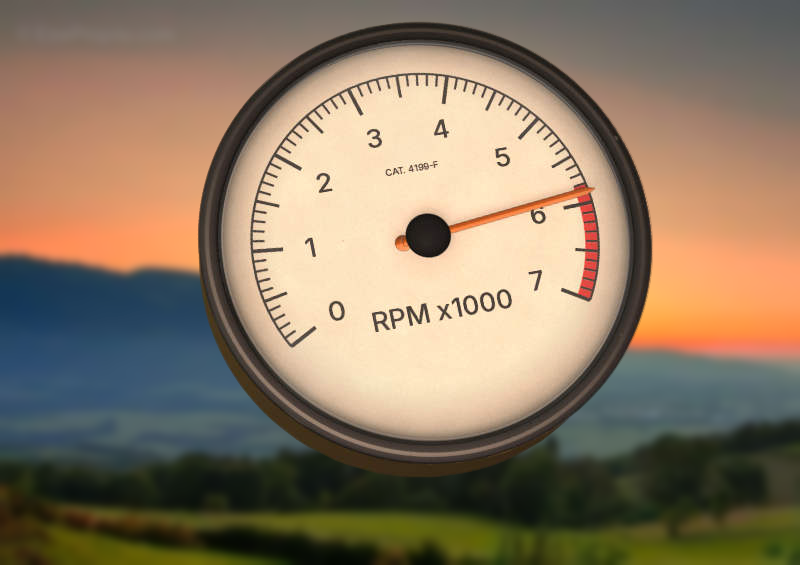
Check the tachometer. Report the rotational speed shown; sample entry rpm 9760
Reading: rpm 5900
